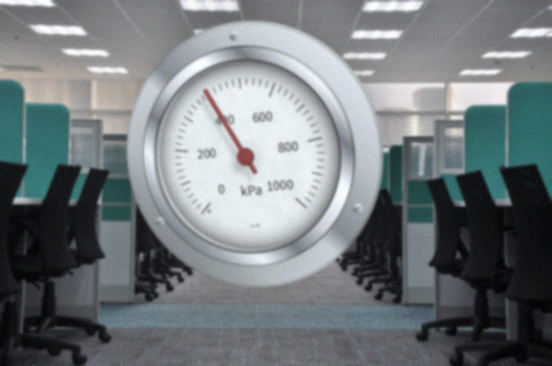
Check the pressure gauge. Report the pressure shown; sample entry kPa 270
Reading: kPa 400
